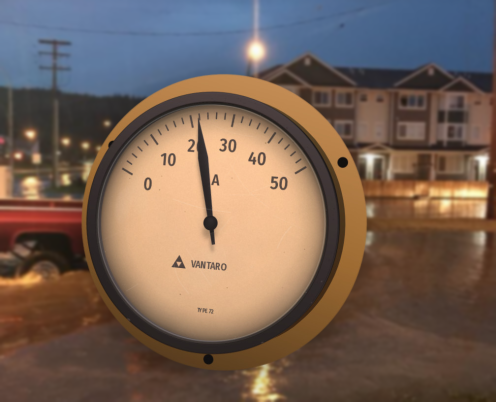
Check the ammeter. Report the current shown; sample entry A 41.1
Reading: A 22
